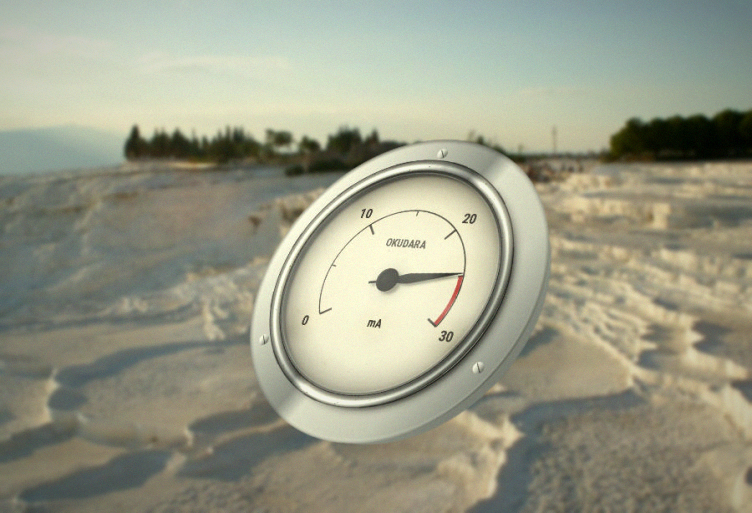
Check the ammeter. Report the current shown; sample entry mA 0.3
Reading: mA 25
